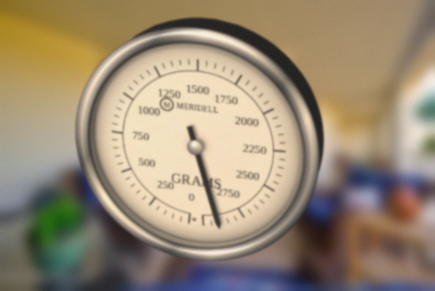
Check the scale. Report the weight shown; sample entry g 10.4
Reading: g 2900
